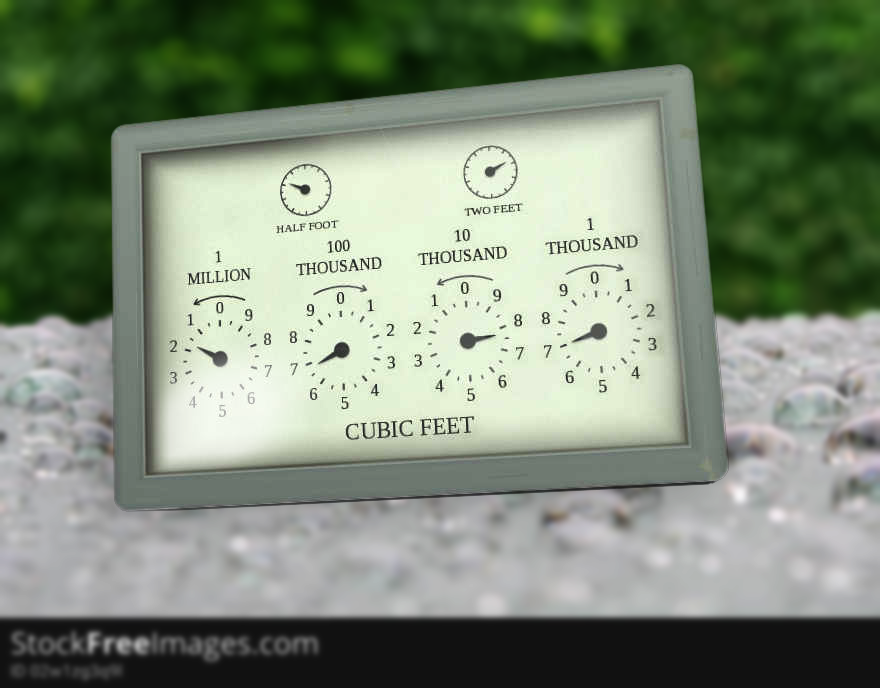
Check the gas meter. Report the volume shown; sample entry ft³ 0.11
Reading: ft³ 167700
